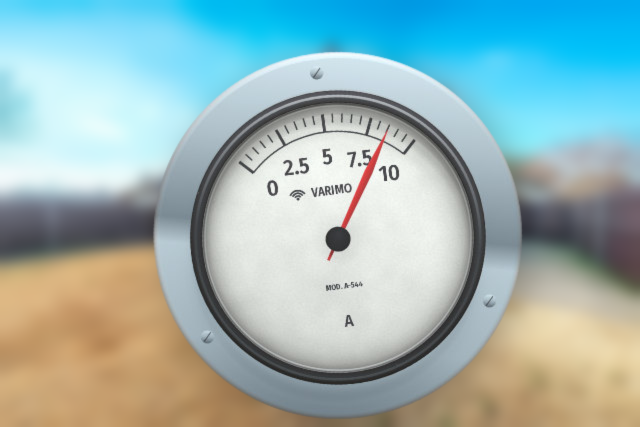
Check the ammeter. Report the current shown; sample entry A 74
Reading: A 8.5
